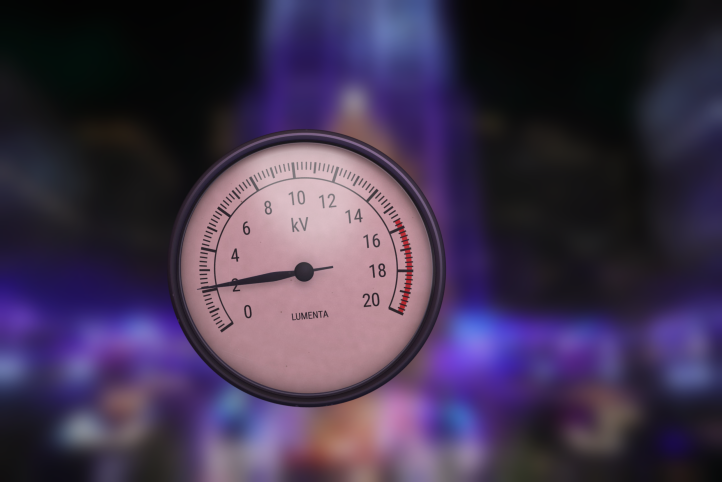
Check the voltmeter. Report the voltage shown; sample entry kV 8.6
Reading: kV 2.2
